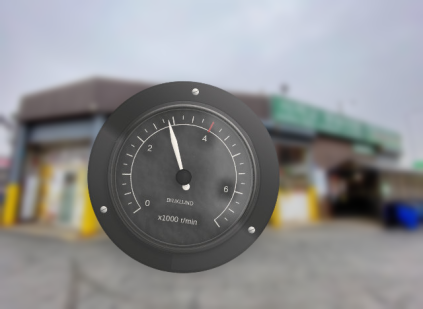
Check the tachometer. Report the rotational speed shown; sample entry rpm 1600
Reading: rpm 2875
